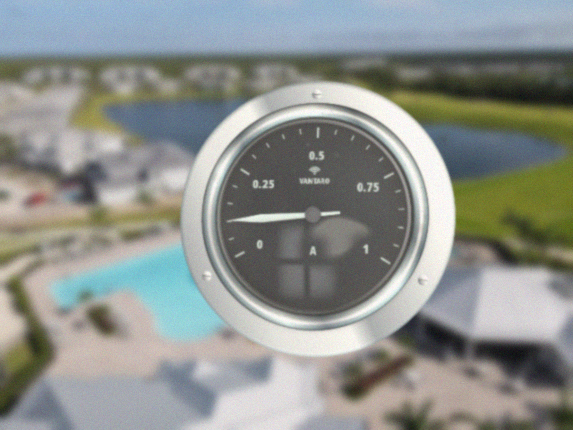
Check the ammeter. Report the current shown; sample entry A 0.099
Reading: A 0.1
